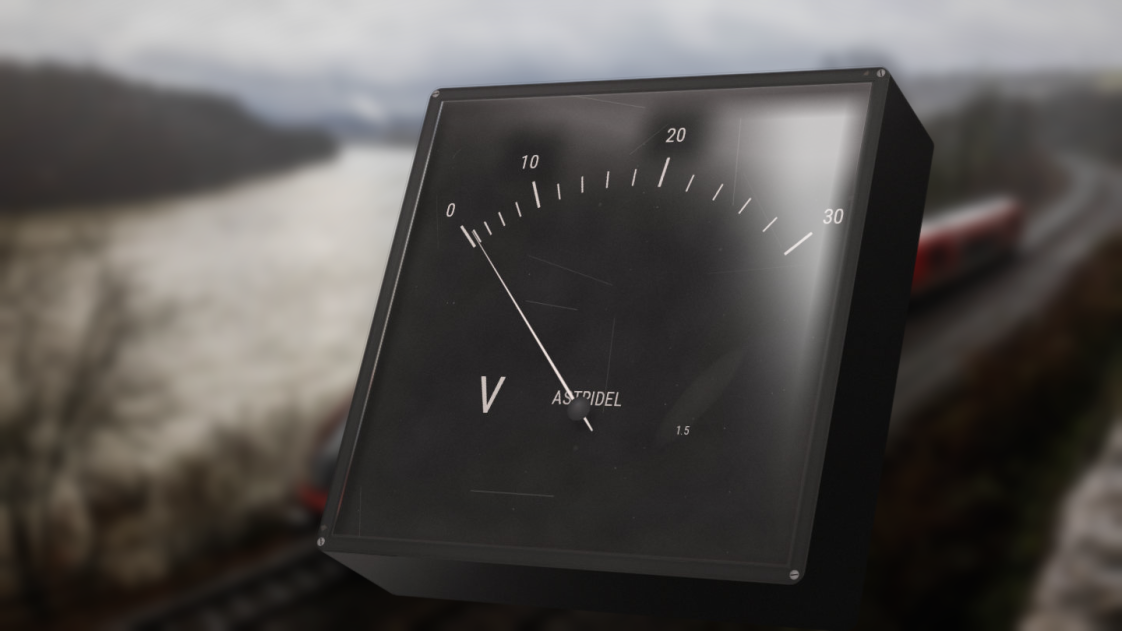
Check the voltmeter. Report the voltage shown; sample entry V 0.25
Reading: V 2
